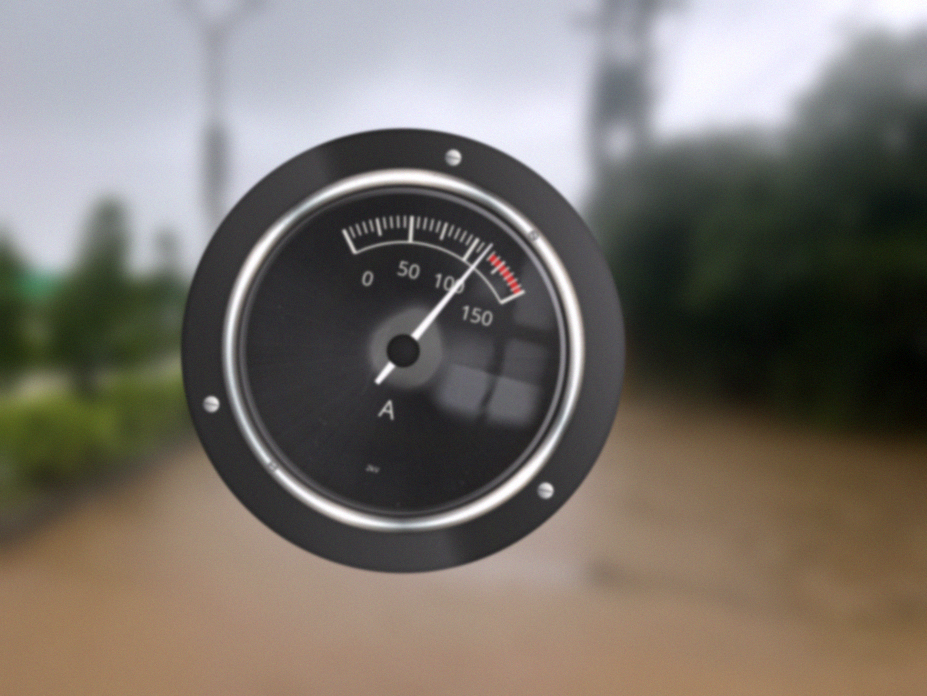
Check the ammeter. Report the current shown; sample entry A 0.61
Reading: A 110
